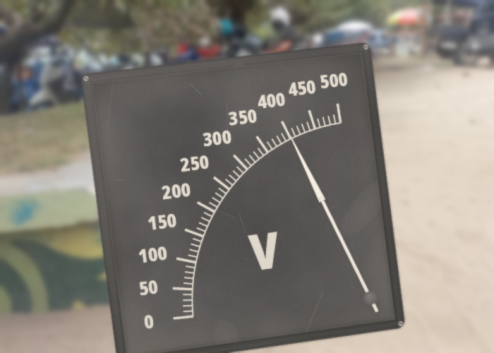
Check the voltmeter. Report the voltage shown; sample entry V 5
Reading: V 400
